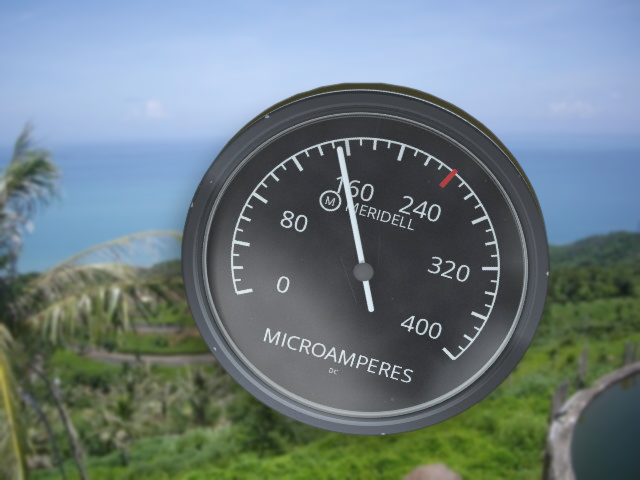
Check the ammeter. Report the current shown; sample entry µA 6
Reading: µA 155
